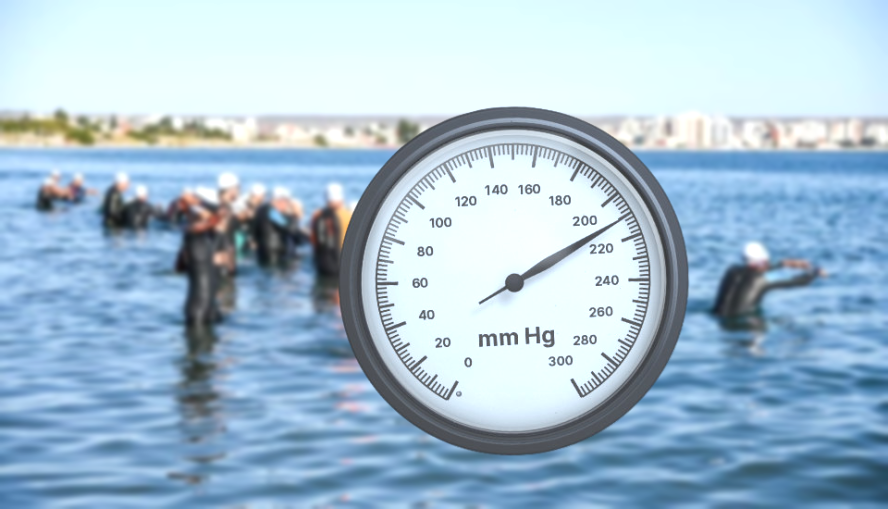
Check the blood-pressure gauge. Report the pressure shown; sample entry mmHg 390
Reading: mmHg 210
